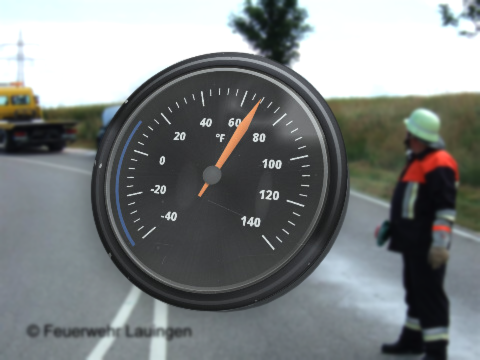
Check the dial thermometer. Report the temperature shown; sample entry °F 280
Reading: °F 68
